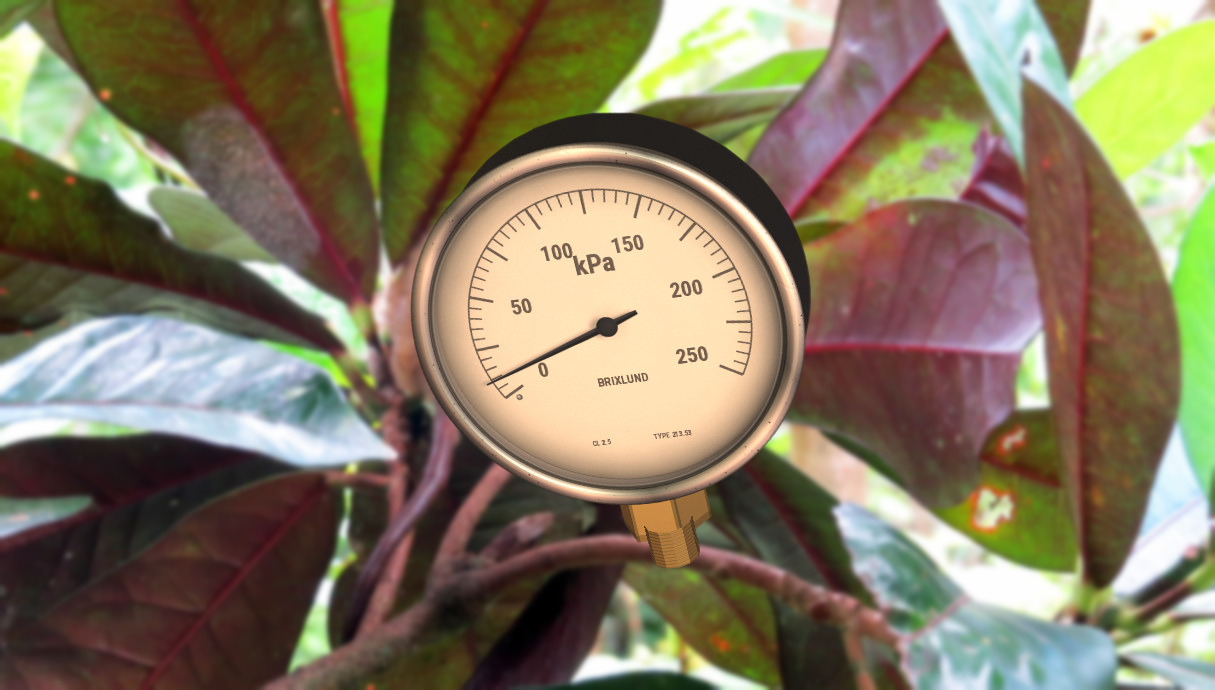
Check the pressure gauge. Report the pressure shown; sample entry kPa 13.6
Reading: kPa 10
